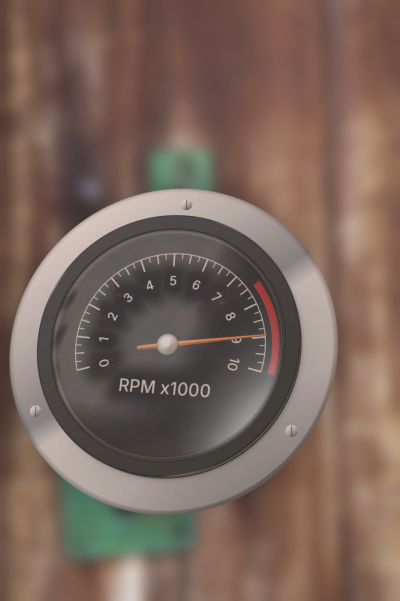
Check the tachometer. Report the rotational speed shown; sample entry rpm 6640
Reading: rpm 9000
